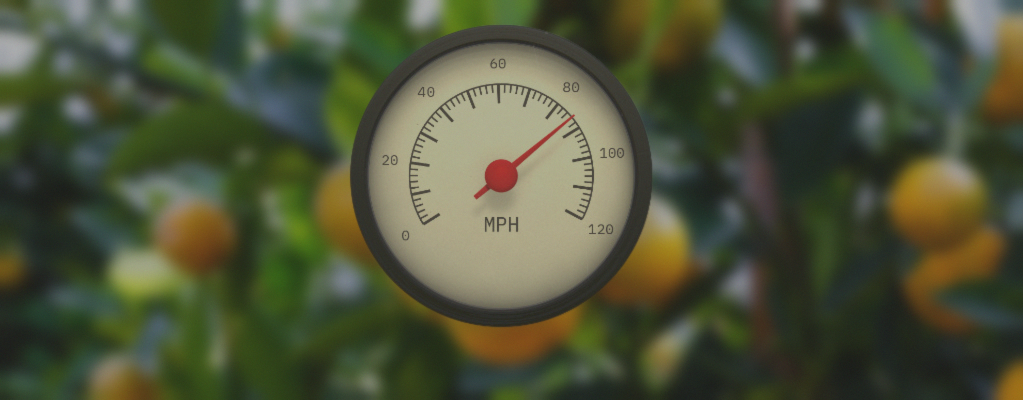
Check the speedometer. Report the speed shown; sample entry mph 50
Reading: mph 86
